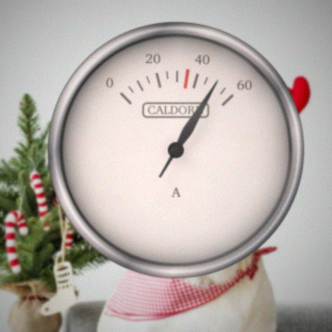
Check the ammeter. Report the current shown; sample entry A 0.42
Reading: A 50
